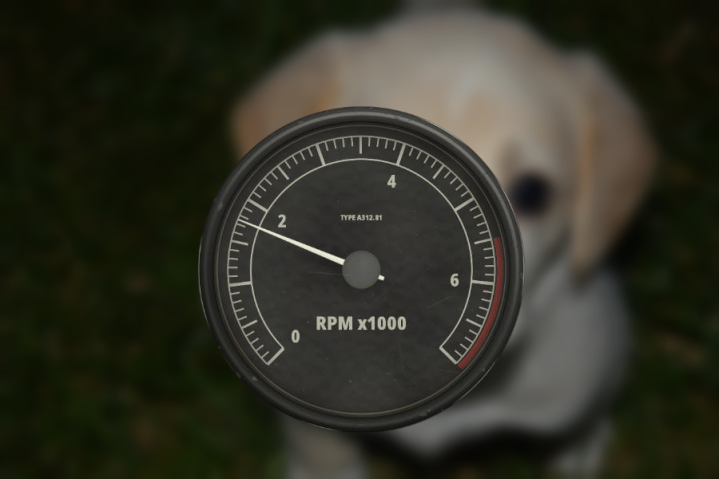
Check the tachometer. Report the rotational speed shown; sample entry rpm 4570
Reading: rpm 1750
